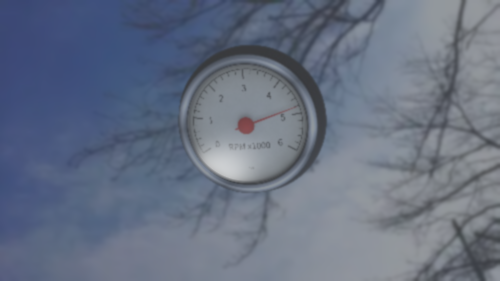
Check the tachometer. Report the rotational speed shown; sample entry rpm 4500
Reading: rpm 4800
